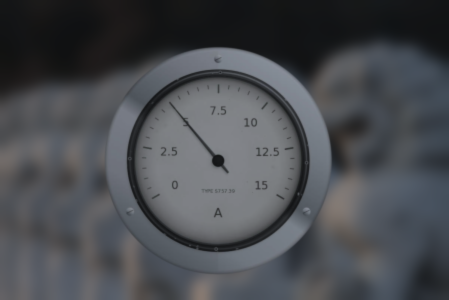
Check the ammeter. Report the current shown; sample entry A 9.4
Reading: A 5
